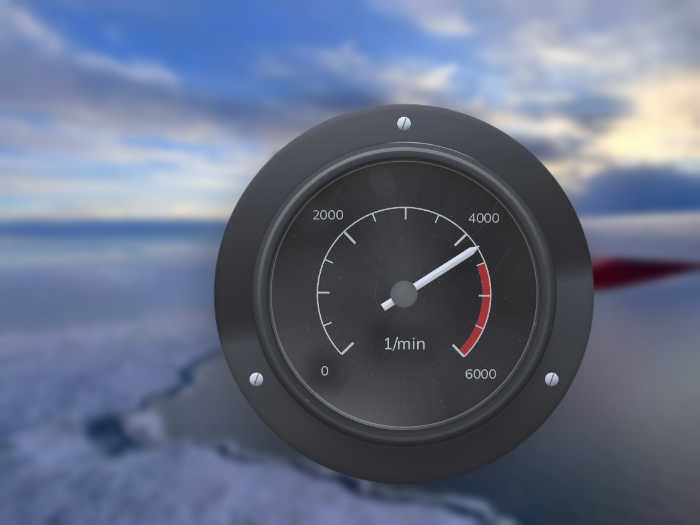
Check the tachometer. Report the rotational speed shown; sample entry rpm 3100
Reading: rpm 4250
